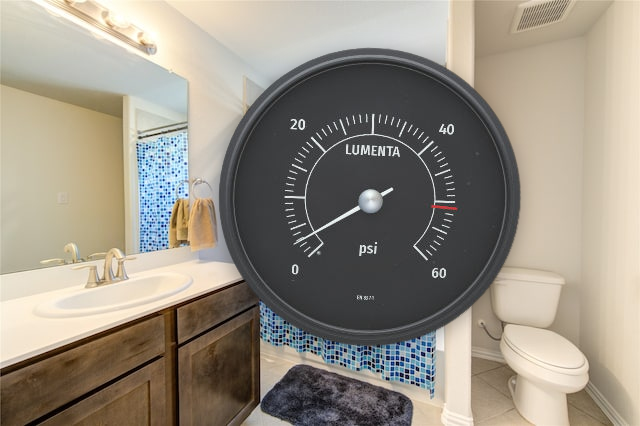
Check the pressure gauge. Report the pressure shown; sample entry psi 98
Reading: psi 3
